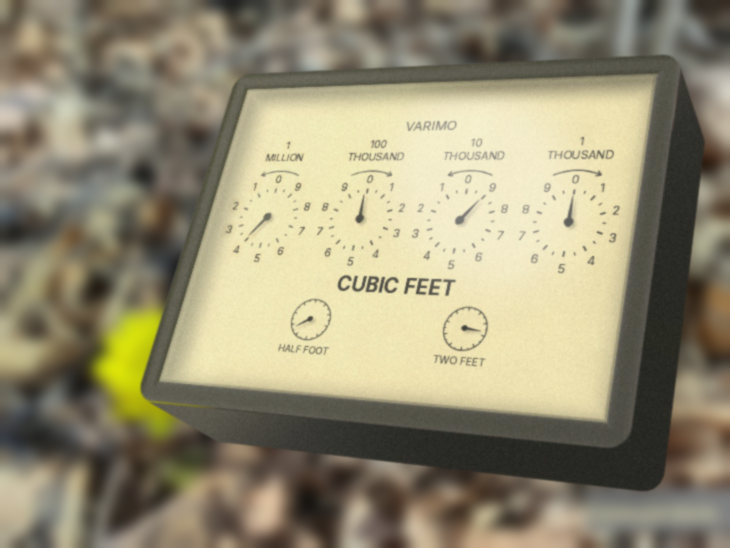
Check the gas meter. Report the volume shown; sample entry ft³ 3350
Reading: ft³ 399000
